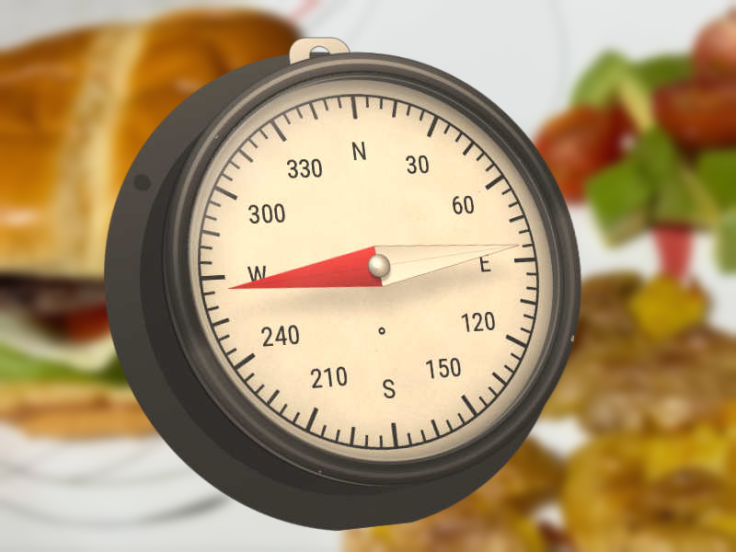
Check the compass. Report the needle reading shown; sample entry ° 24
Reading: ° 265
